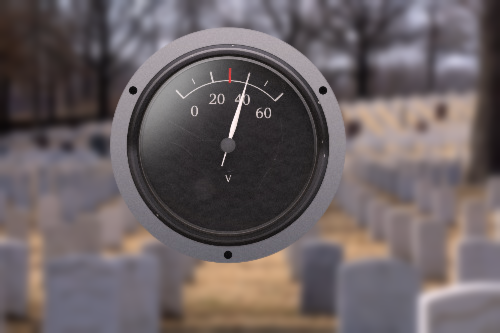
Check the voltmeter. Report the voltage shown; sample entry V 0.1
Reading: V 40
